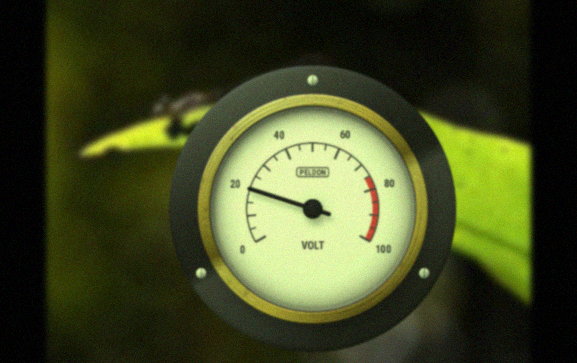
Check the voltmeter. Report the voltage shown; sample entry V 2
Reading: V 20
